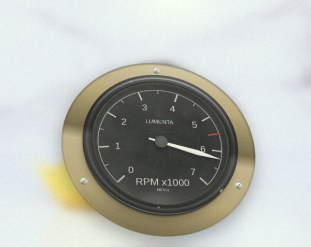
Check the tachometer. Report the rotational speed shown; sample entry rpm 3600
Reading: rpm 6250
